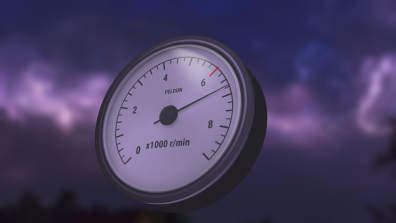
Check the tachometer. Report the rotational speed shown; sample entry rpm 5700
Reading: rpm 6750
